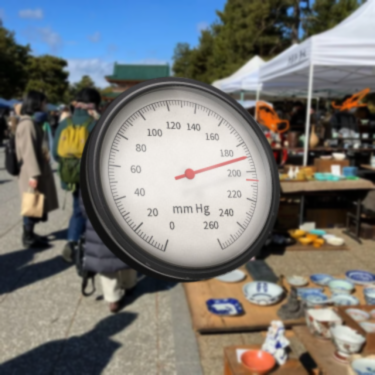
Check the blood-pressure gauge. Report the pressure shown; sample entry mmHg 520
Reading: mmHg 190
